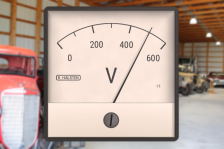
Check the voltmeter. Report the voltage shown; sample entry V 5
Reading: V 500
